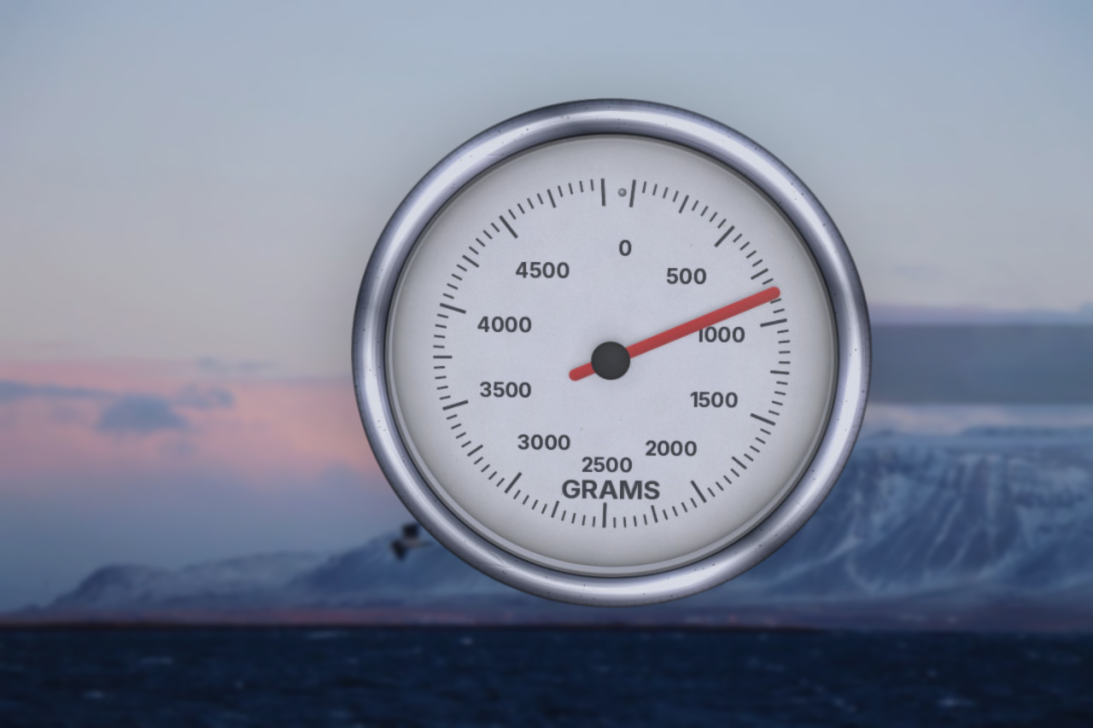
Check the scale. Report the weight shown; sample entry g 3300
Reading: g 850
